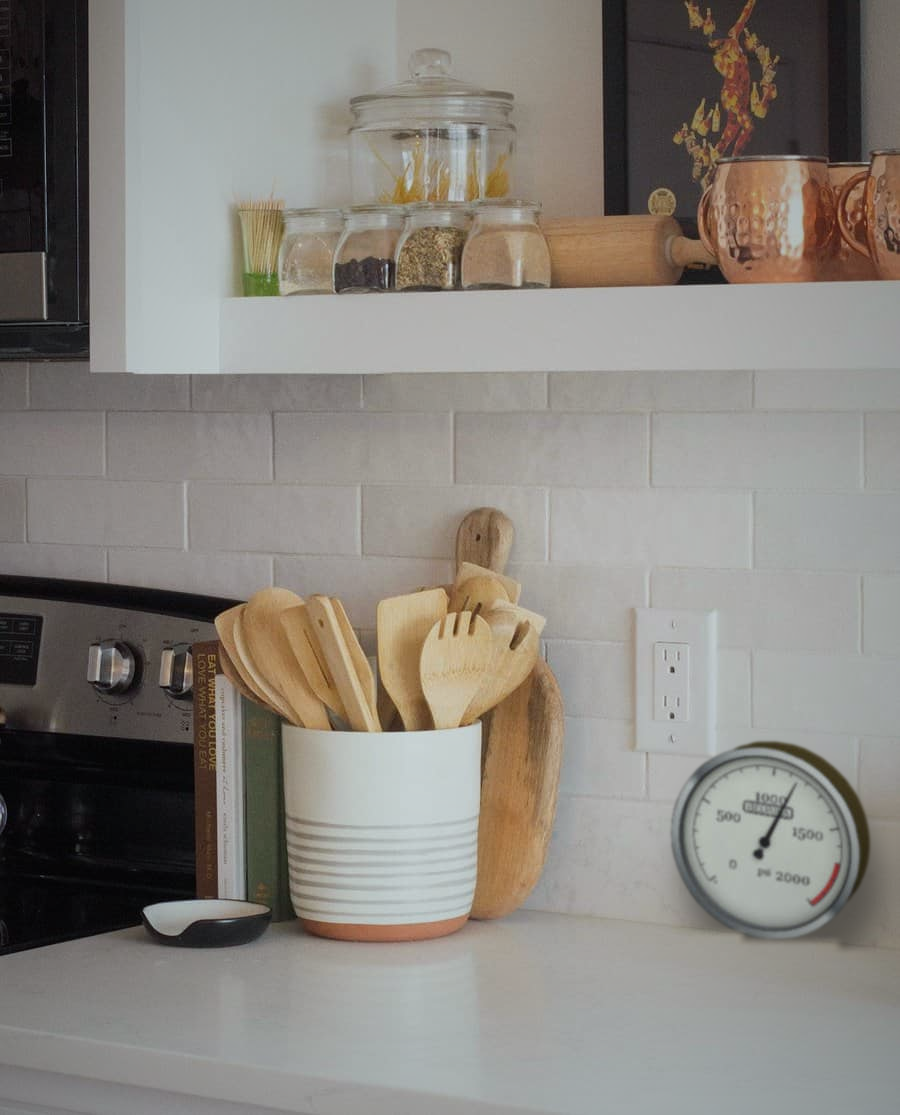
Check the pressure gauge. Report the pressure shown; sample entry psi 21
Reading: psi 1150
